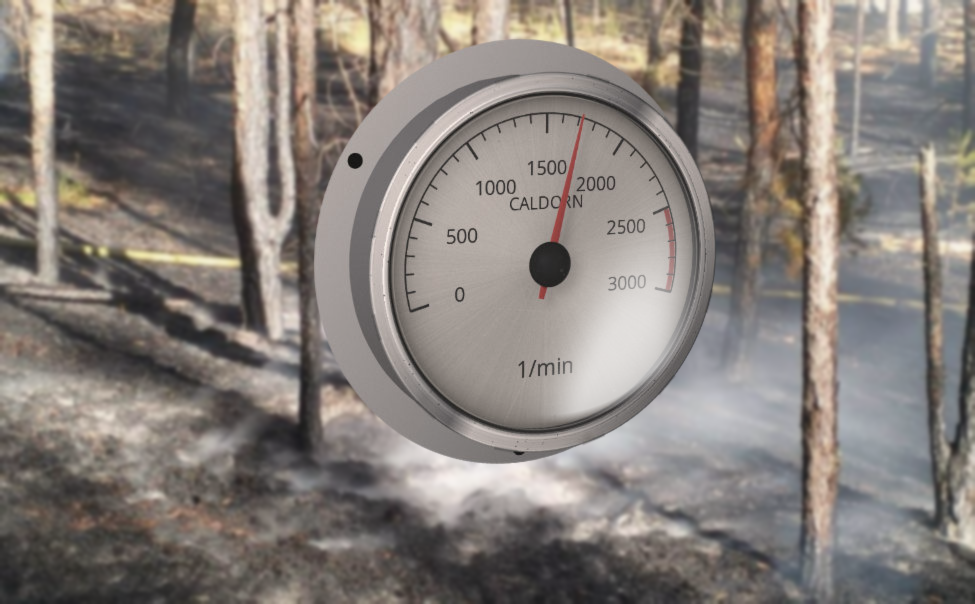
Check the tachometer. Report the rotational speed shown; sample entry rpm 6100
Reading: rpm 1700
